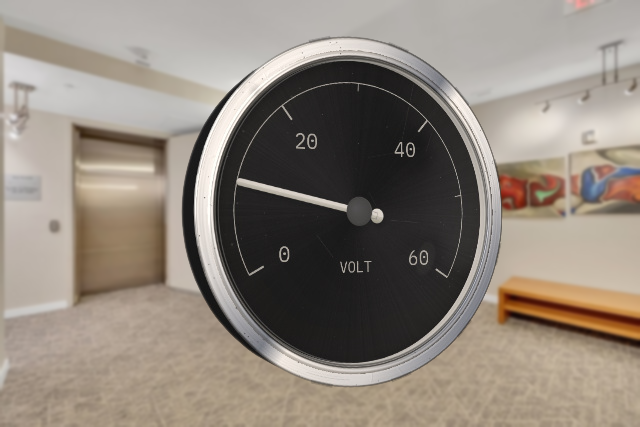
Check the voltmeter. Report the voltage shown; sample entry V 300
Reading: V 10
